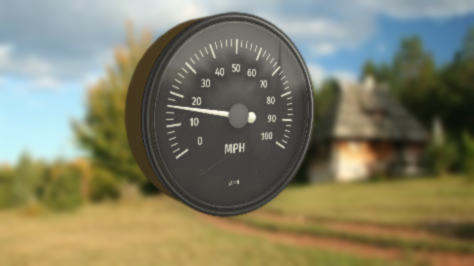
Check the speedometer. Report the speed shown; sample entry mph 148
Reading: mph 16
